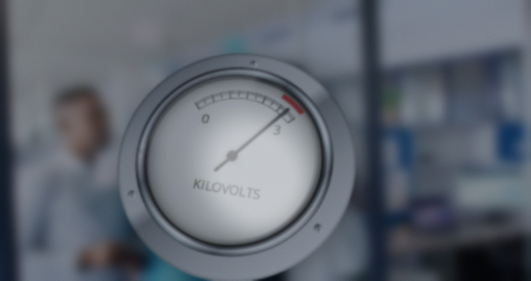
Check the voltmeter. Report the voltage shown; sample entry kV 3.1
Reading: kV 2.75
